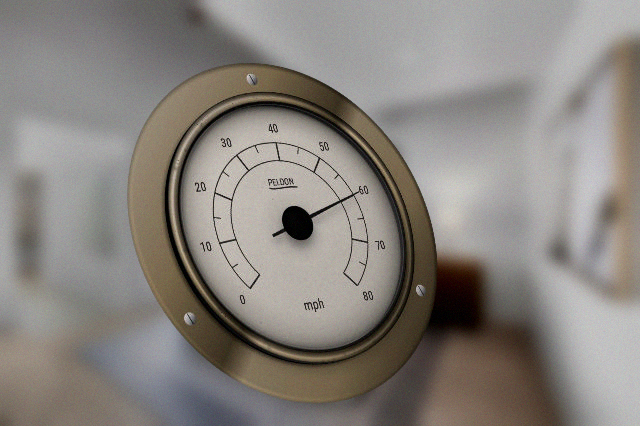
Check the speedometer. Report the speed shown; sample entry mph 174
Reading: mph 60
